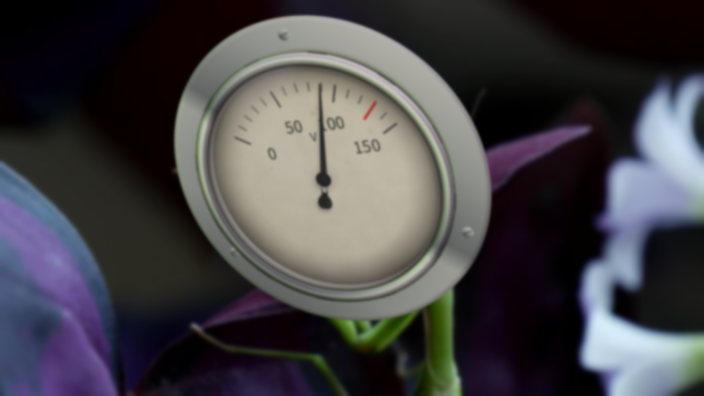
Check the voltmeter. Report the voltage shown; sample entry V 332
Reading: V 90
